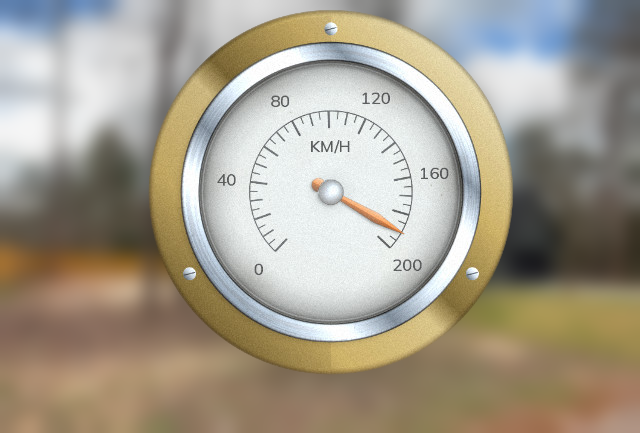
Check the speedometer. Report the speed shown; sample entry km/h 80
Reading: km/h 190
